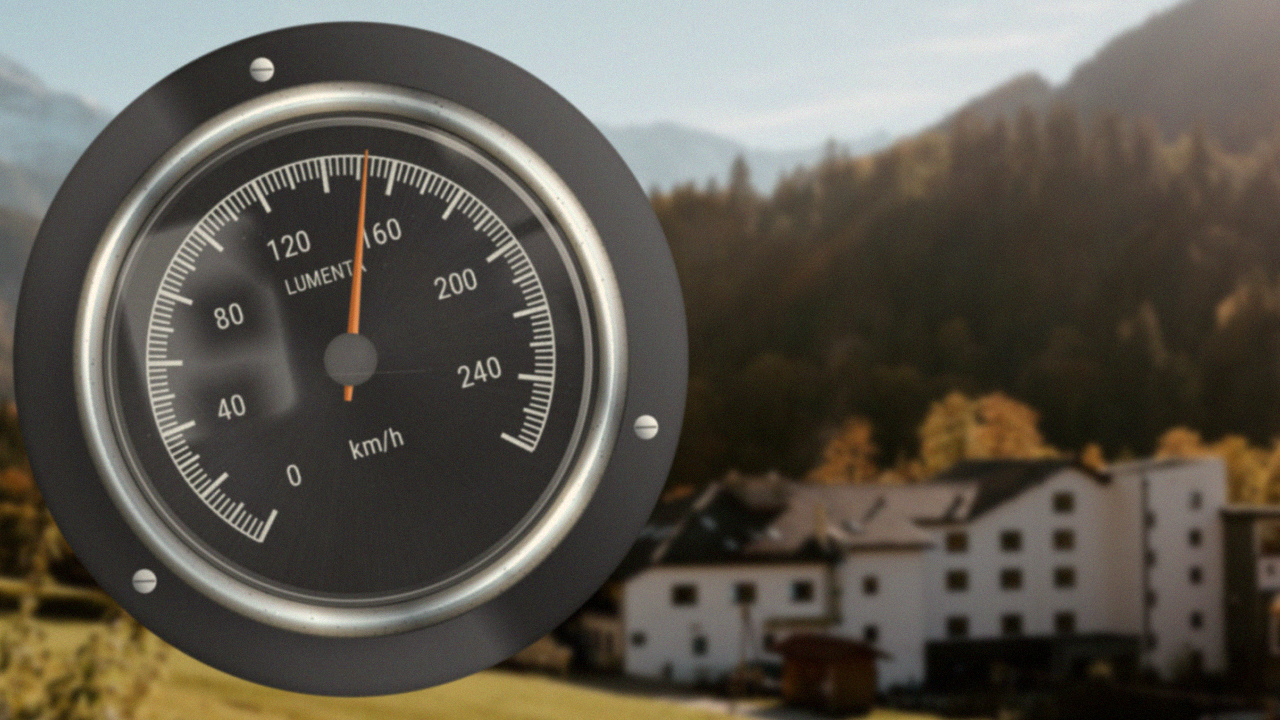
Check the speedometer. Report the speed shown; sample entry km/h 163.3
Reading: km/h 152
